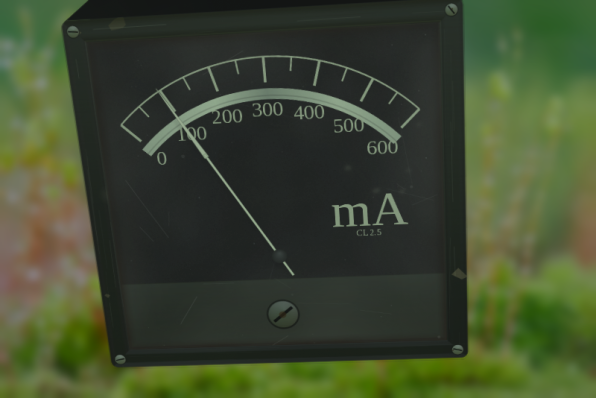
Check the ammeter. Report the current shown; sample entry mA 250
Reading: mA 100
